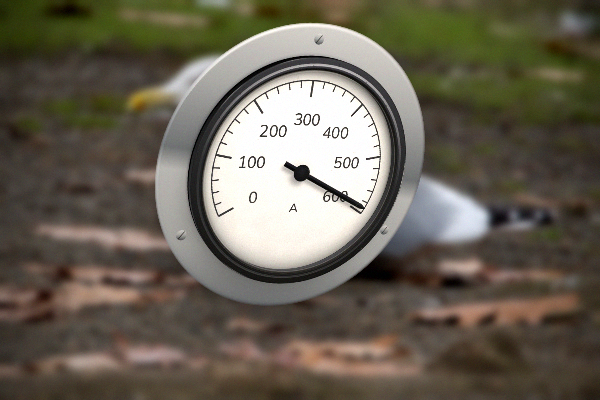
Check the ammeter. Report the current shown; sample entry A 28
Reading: A 590
